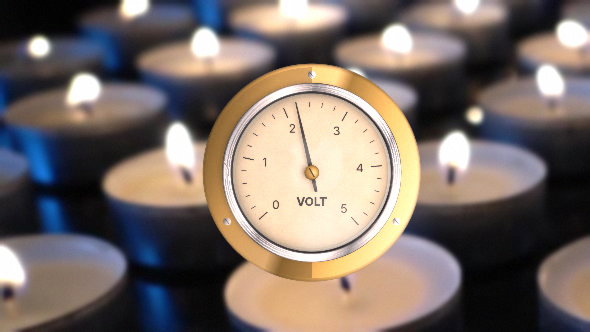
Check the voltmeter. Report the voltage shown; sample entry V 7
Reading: V 2.2
